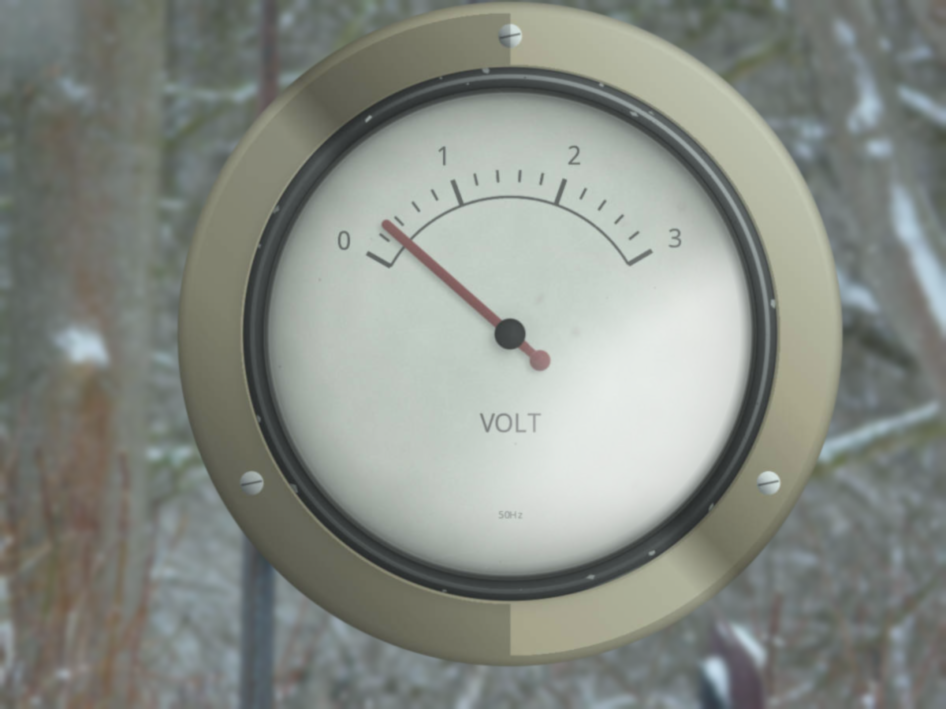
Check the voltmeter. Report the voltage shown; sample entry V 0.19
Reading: V 0.3
